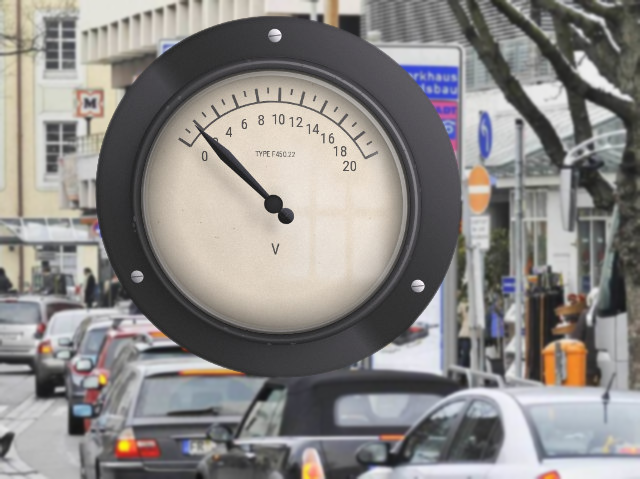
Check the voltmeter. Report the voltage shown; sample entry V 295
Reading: V 2
